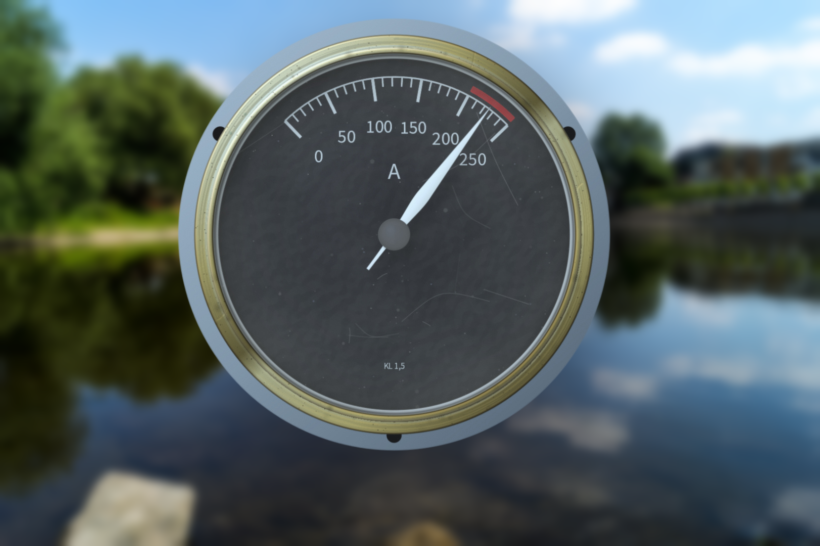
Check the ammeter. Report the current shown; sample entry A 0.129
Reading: A 225
